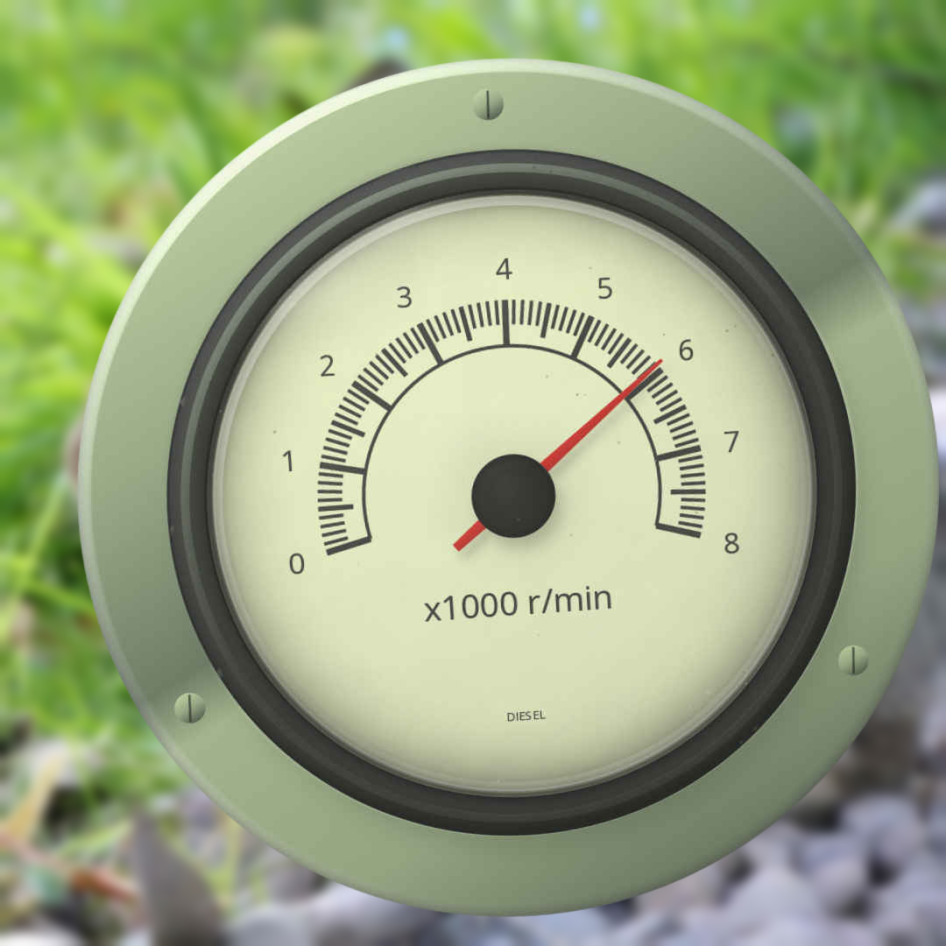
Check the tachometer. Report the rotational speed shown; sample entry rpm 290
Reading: rpm 5900
